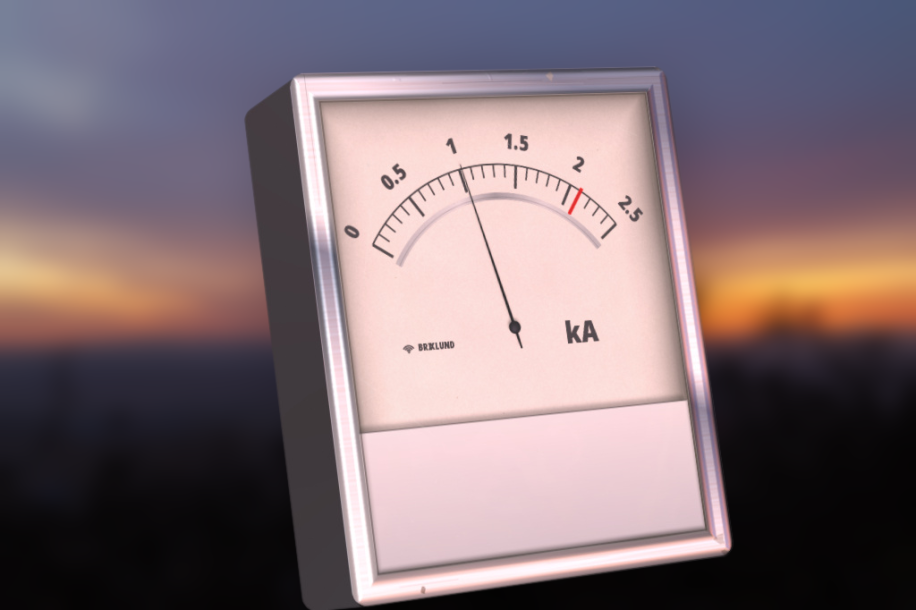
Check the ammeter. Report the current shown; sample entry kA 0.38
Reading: kA 1
